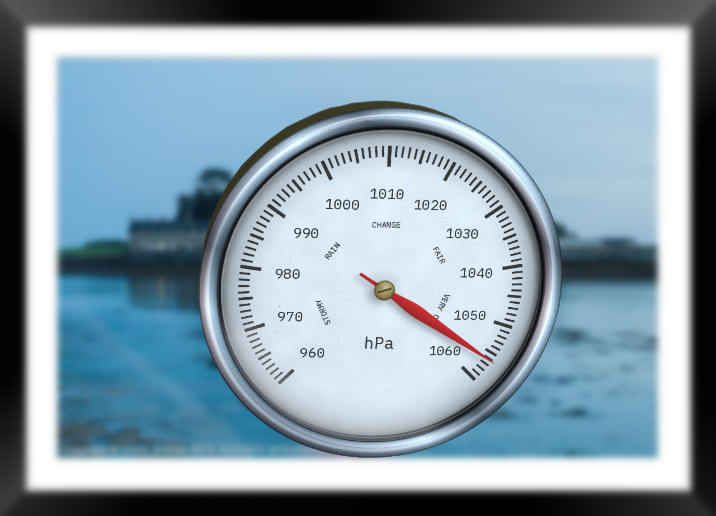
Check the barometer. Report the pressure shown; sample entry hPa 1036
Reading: hPa 1056
